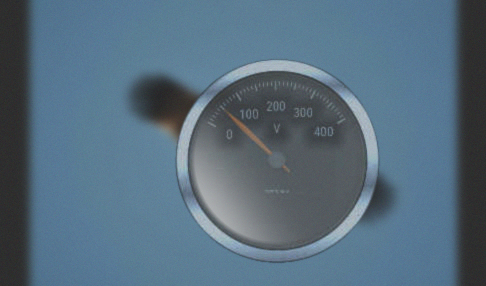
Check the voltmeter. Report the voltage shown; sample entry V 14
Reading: V 50
